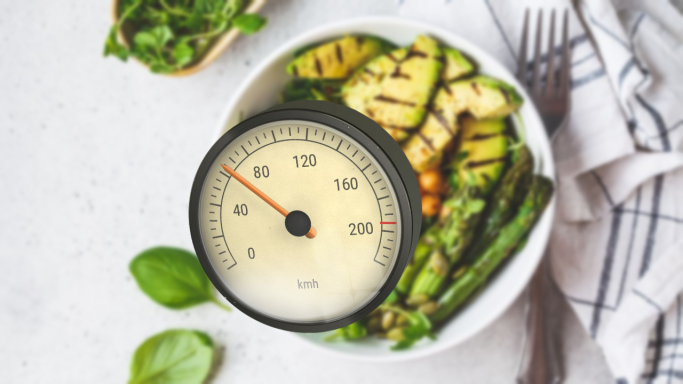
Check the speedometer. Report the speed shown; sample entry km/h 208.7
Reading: km/h 65
